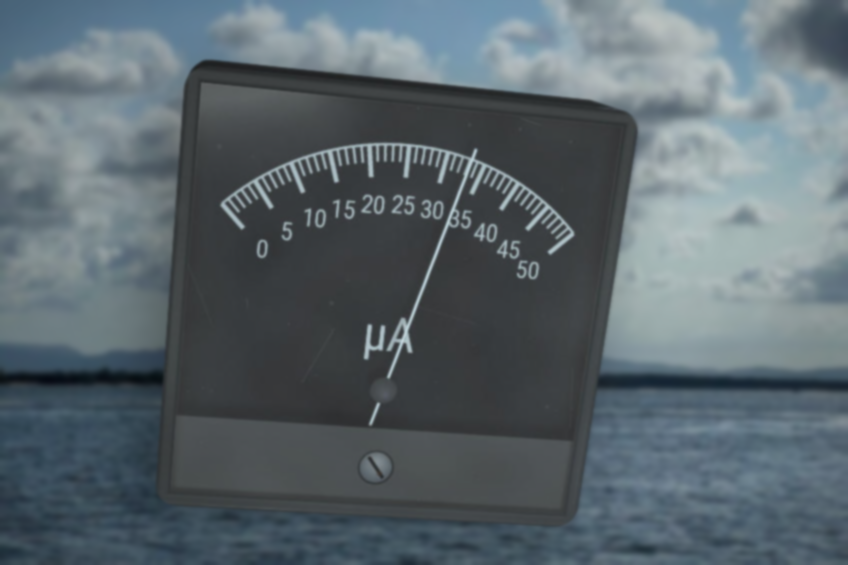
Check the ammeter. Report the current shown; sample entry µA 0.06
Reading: µA 33
